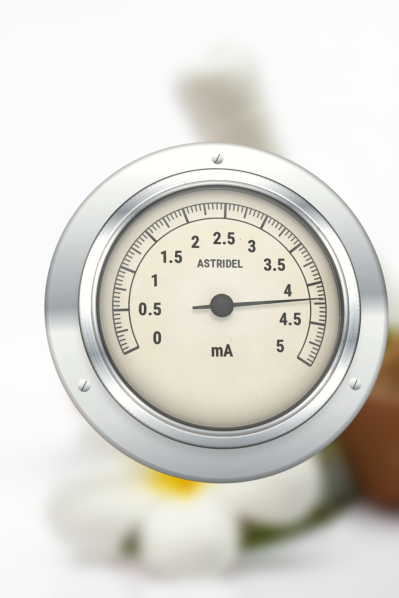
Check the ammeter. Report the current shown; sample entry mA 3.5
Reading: mA 4.2
